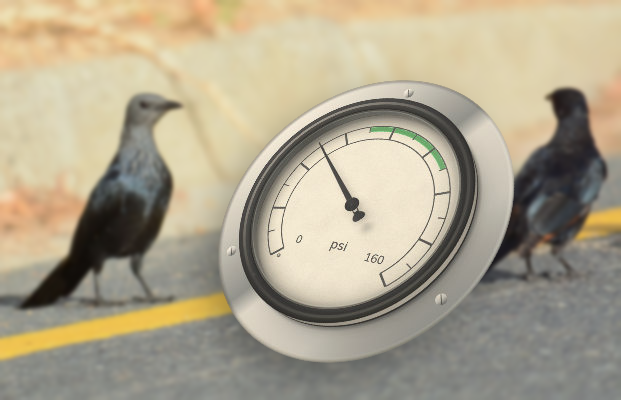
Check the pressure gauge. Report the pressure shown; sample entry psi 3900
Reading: psi 50
